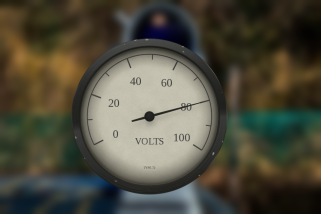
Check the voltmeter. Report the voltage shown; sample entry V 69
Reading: V 80
